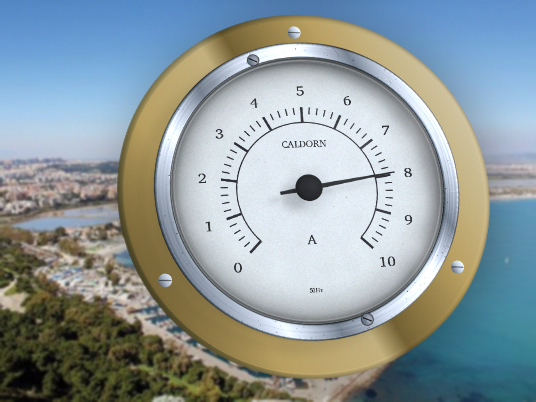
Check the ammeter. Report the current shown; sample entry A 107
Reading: A 8
